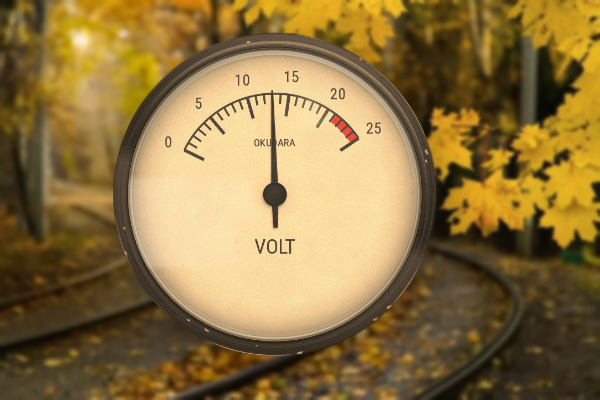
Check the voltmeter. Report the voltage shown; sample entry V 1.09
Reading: V 13
